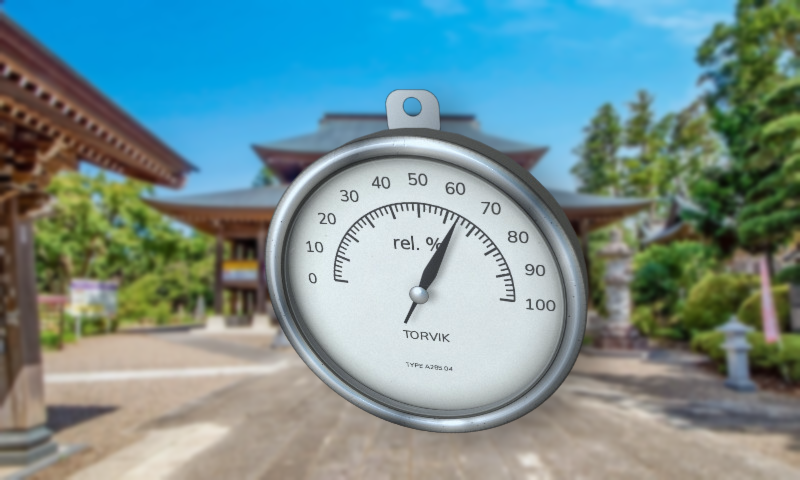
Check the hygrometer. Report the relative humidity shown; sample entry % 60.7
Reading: % 64
